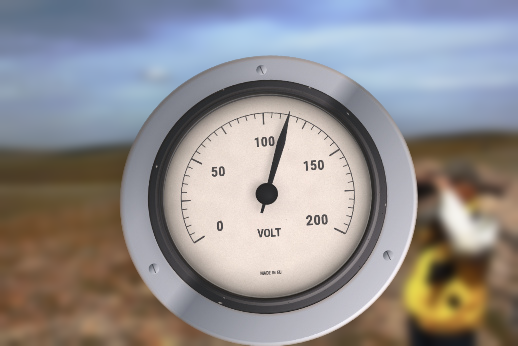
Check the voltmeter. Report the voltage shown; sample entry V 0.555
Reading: V 115
